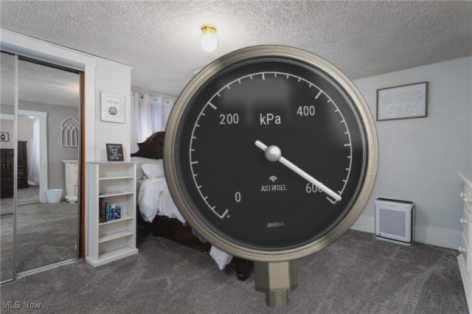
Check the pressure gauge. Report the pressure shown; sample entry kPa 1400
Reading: kPa 590
